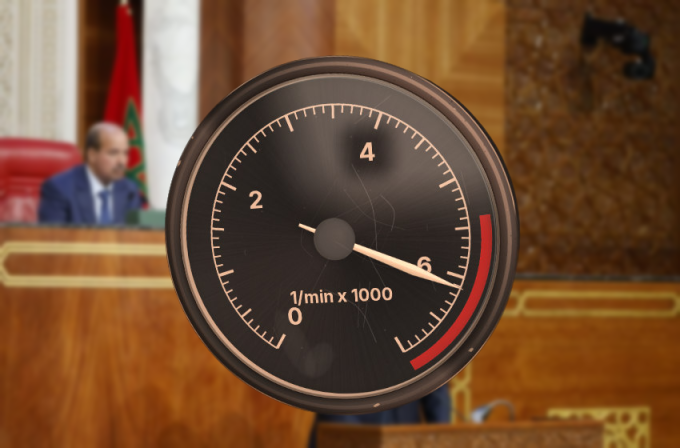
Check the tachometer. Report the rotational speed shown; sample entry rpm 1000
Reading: rpm 6100
